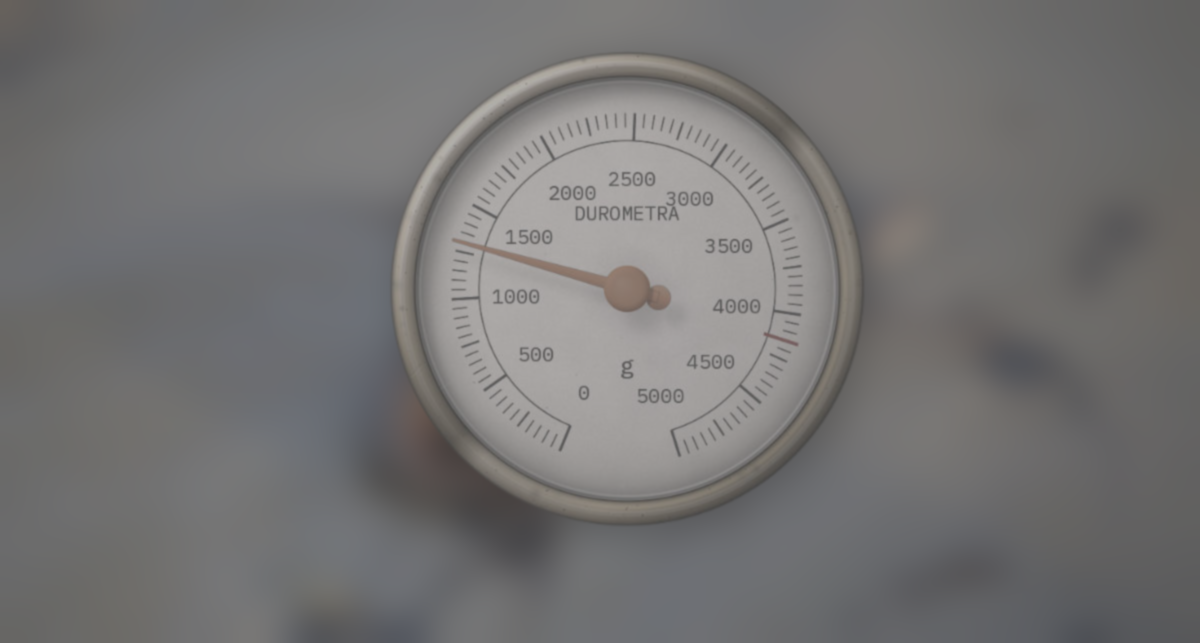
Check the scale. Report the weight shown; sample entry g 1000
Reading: g 1300
